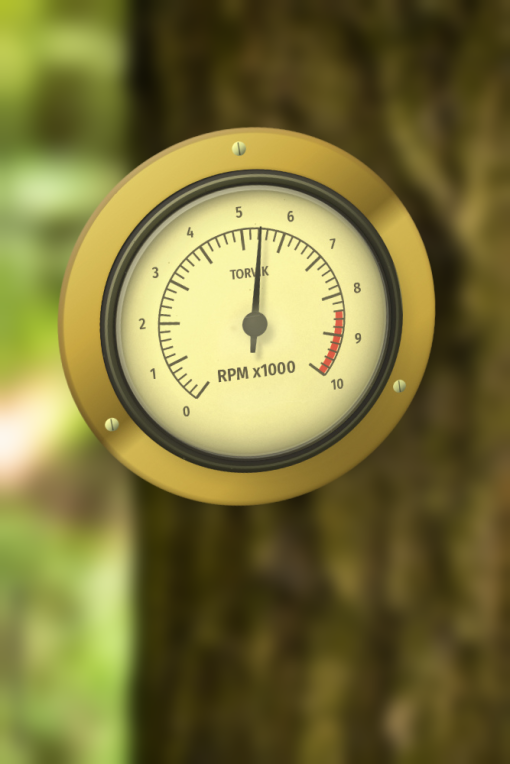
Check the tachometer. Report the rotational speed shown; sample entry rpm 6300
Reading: rpm 5400
